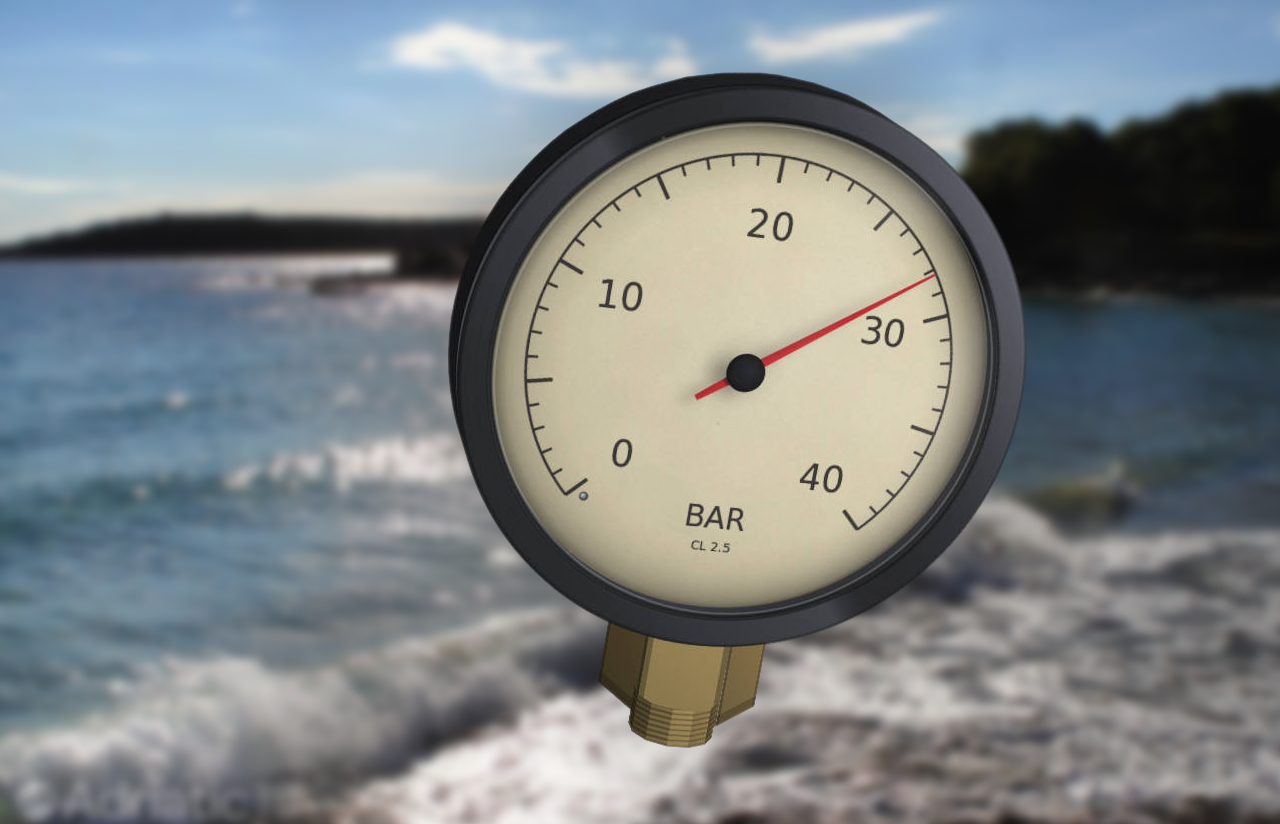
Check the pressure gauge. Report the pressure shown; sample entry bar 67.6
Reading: bar 28
